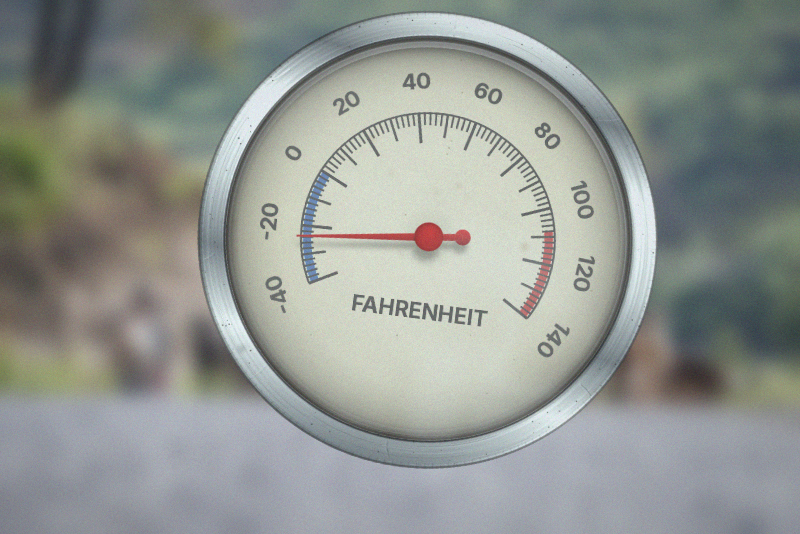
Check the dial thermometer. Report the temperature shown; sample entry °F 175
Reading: °F -24
